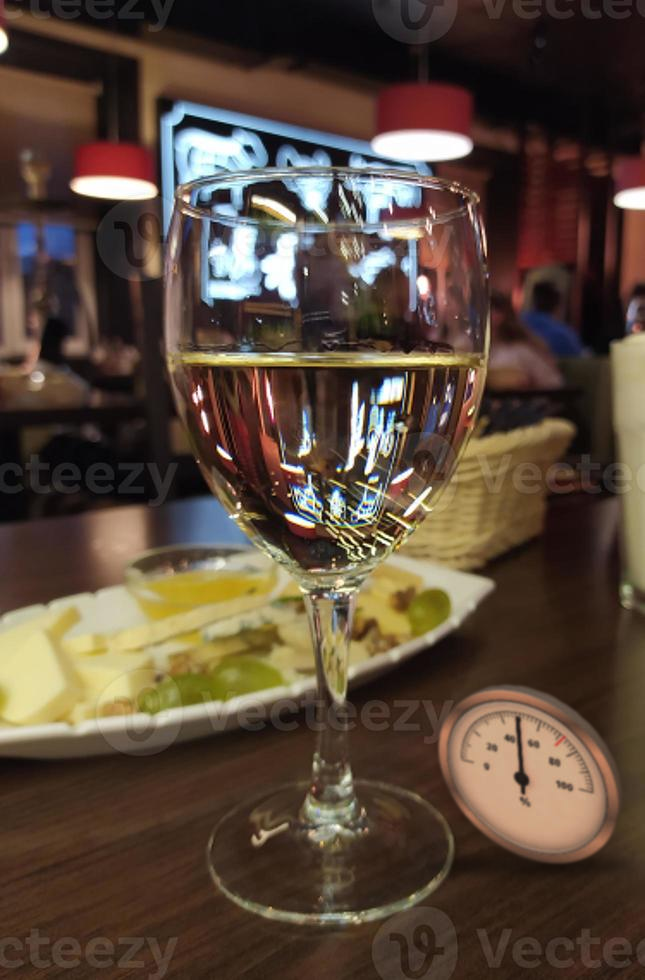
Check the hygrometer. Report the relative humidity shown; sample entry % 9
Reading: % 50
